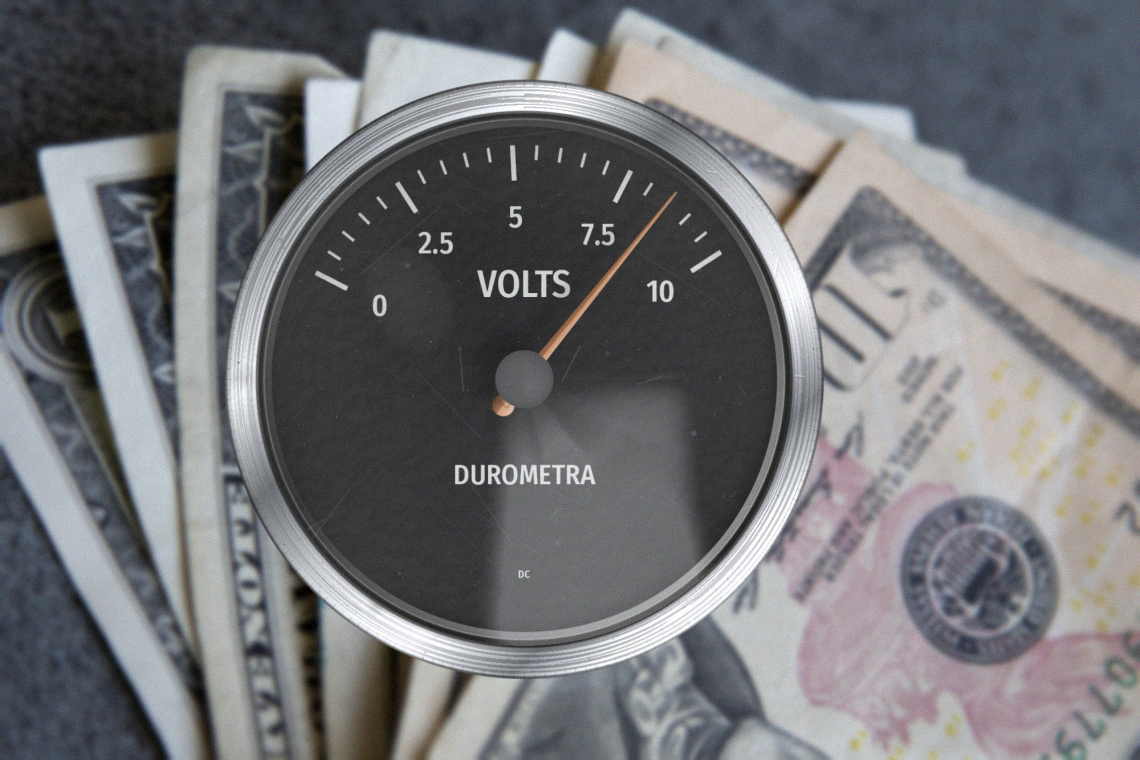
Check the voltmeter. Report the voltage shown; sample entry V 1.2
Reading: V 8.5
